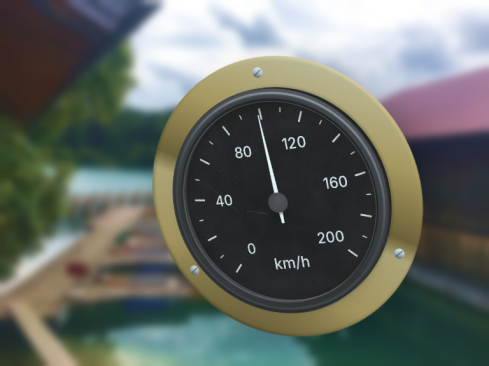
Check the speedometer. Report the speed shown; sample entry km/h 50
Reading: km/h 100
